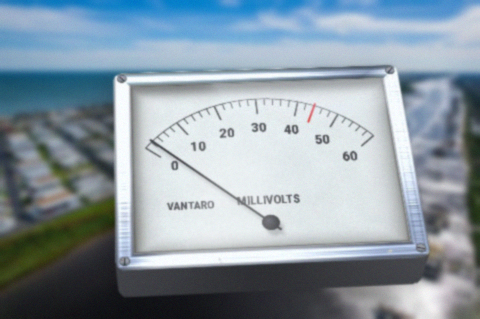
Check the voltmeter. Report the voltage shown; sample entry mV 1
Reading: mV 2
